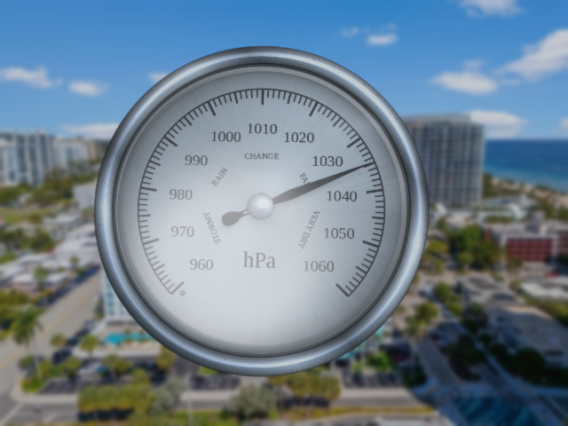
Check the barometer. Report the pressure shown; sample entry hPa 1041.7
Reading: hPa 1035
